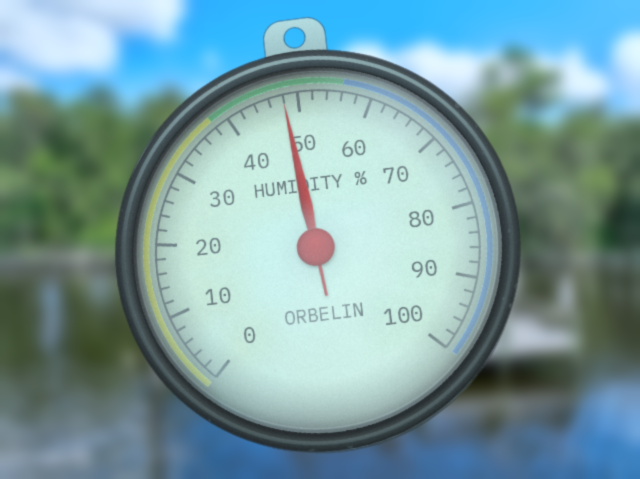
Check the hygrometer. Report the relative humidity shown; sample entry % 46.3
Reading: % 48
